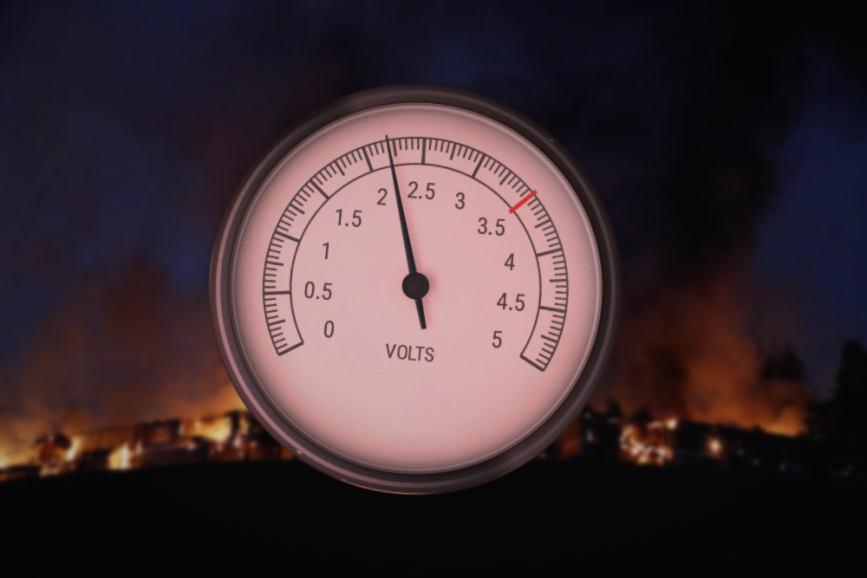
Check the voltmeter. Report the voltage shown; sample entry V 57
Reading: V 2.2
